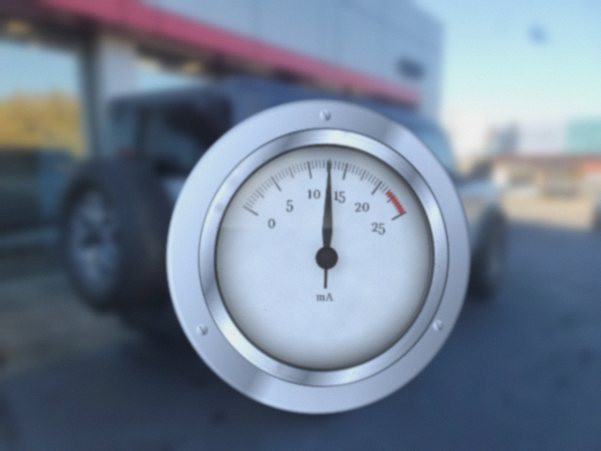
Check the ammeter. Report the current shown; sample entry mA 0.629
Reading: mA 12.5
